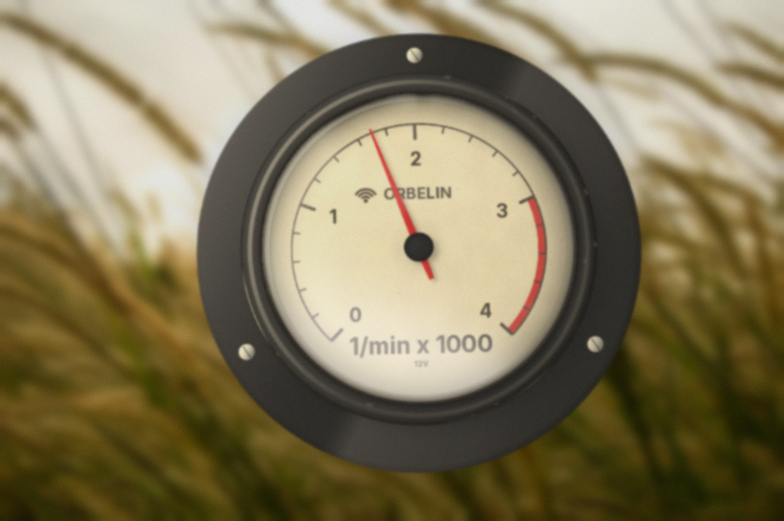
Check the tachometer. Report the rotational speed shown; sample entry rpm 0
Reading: rpm 1700
